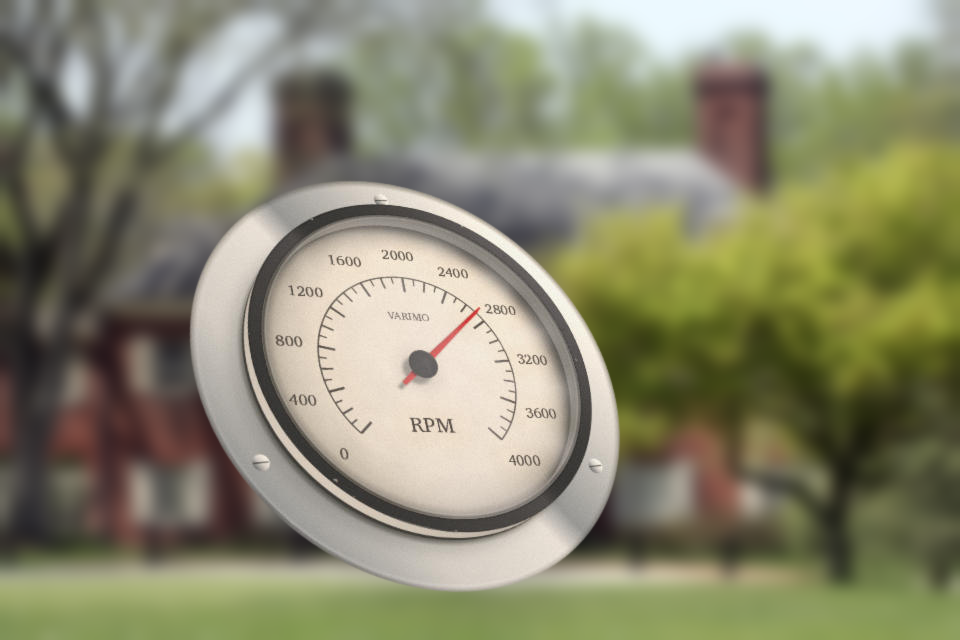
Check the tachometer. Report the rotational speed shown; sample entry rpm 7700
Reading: rpm 2700
